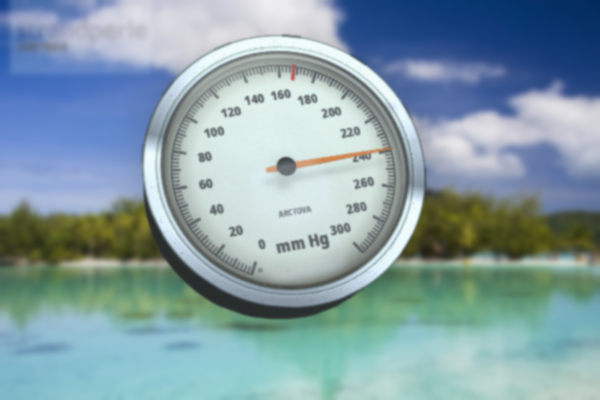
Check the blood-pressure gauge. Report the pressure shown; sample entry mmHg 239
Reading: mmHg 240
